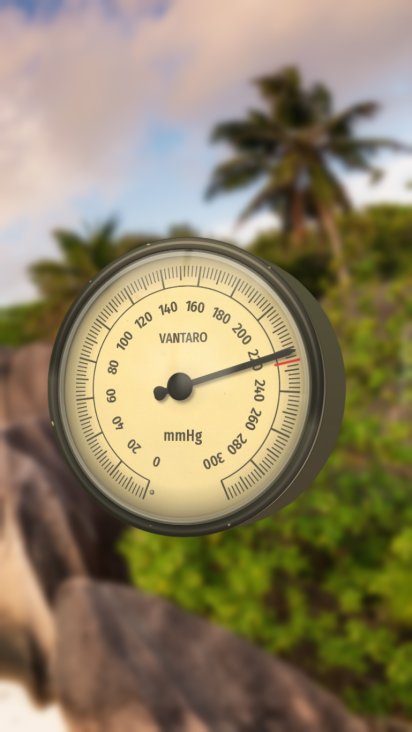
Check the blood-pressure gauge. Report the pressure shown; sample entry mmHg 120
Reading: mmHg 222
